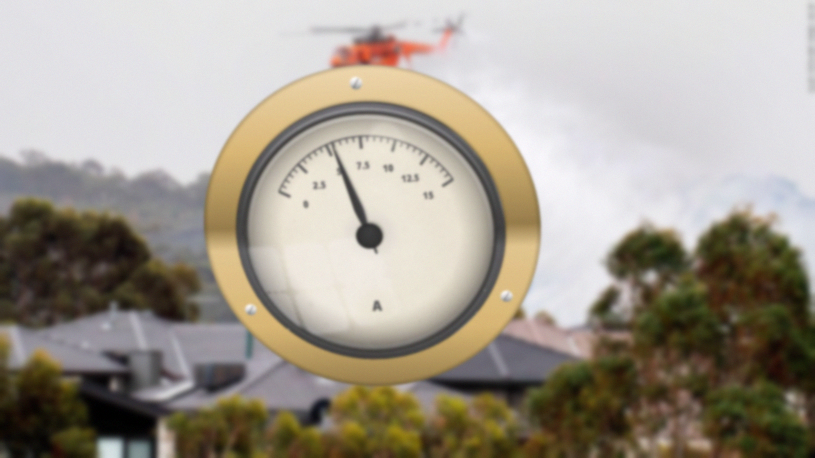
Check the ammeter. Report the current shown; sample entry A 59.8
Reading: A 5.5
